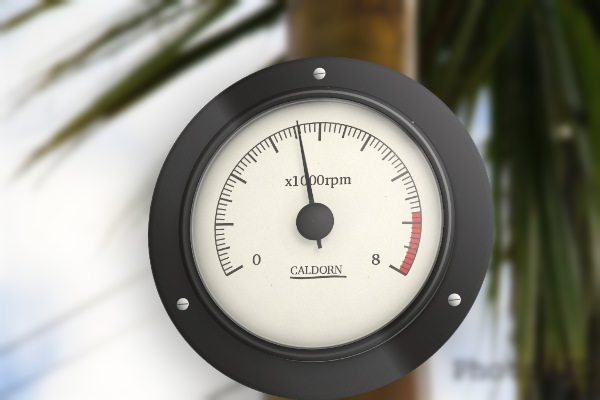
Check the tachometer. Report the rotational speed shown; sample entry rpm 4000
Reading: rpm 3600
